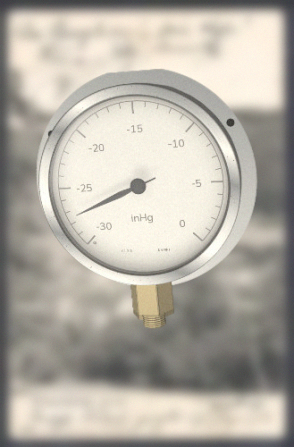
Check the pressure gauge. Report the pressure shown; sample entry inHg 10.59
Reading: inHg -27.5
